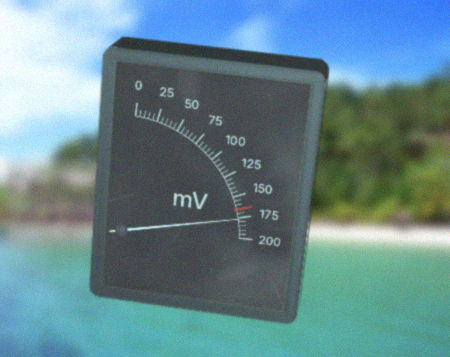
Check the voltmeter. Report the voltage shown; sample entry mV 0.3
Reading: mV 175
